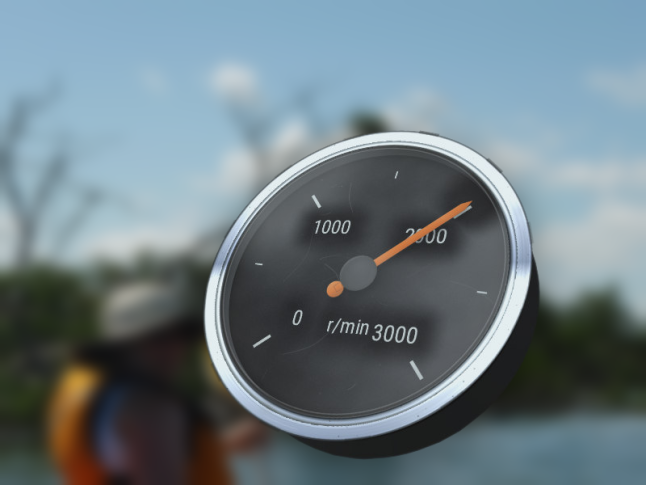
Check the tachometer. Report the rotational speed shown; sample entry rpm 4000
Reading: rpm 2000
